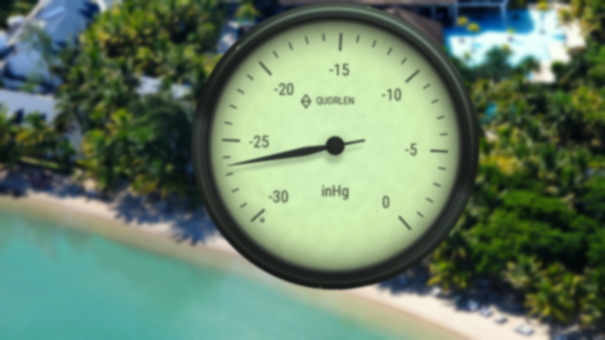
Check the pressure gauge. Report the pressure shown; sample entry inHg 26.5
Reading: inHg -26.5
